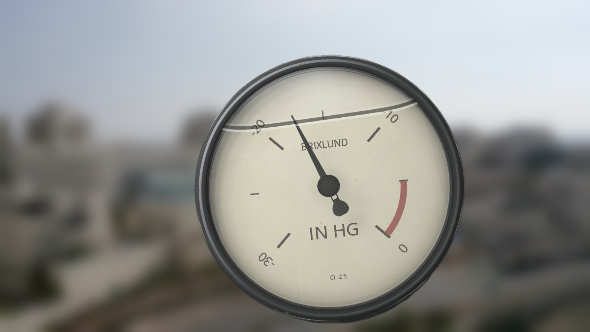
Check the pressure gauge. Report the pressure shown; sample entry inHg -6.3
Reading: inHg -17.5
